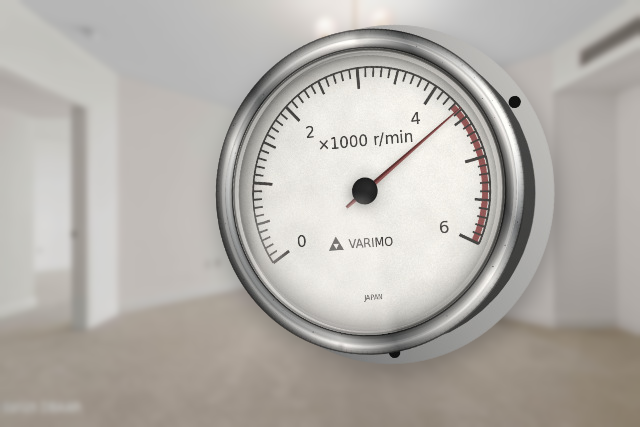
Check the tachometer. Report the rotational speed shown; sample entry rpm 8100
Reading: rpm 4400
